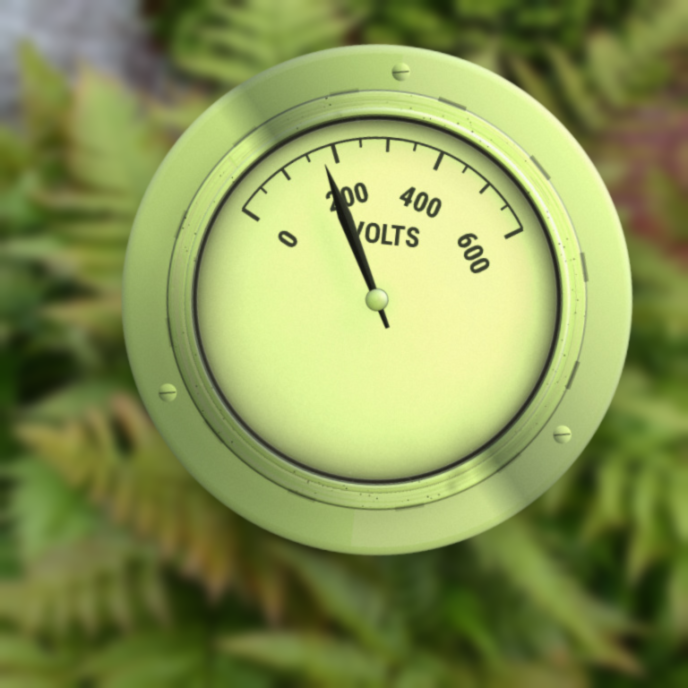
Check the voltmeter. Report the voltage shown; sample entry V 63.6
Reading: V 175
